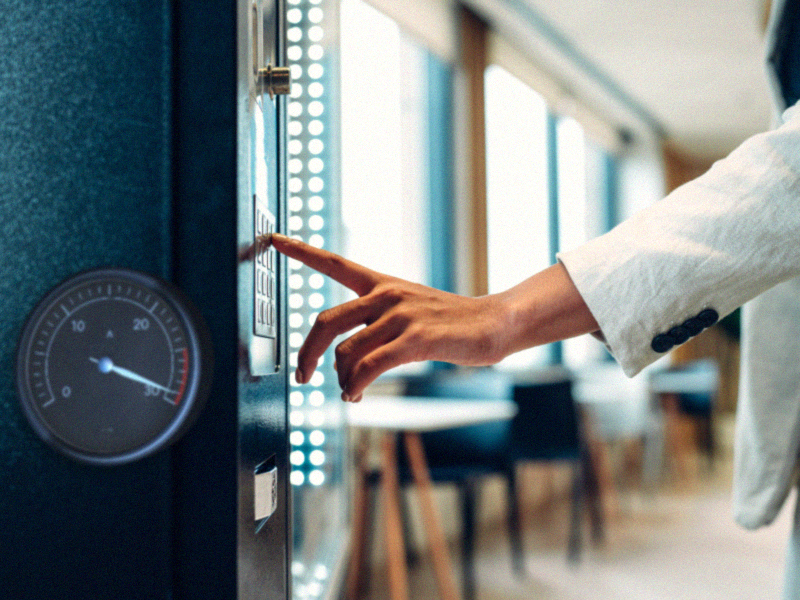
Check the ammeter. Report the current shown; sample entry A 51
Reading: A 29
